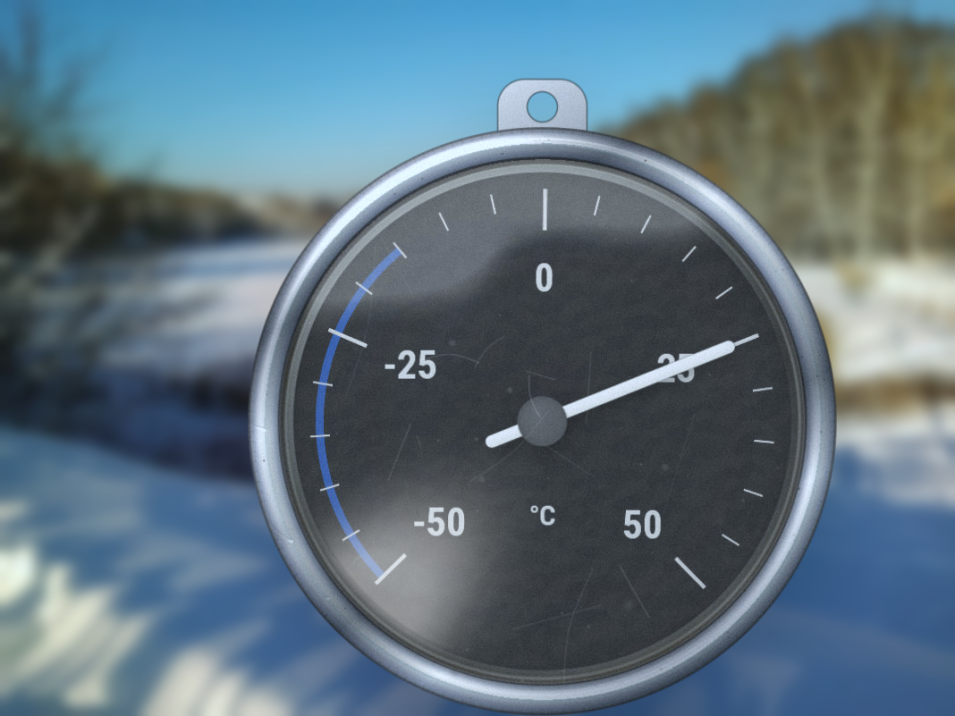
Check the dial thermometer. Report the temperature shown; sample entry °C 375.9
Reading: °C 25
